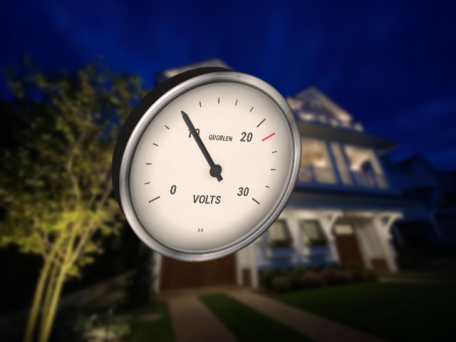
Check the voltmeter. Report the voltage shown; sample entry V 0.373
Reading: V 10
